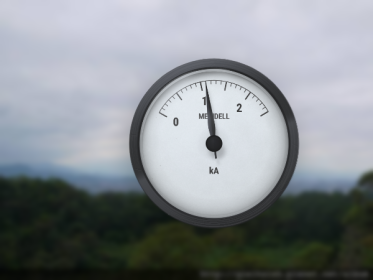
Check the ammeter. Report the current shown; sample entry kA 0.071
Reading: kA 1.1
